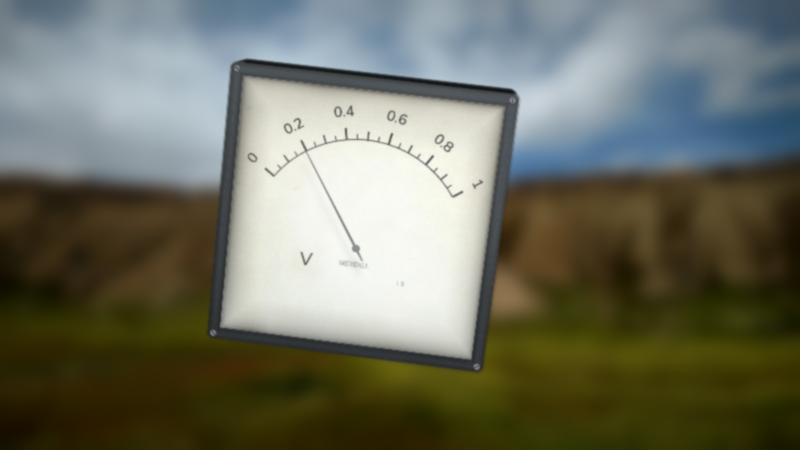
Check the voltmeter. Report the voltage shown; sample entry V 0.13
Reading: V 0.2
